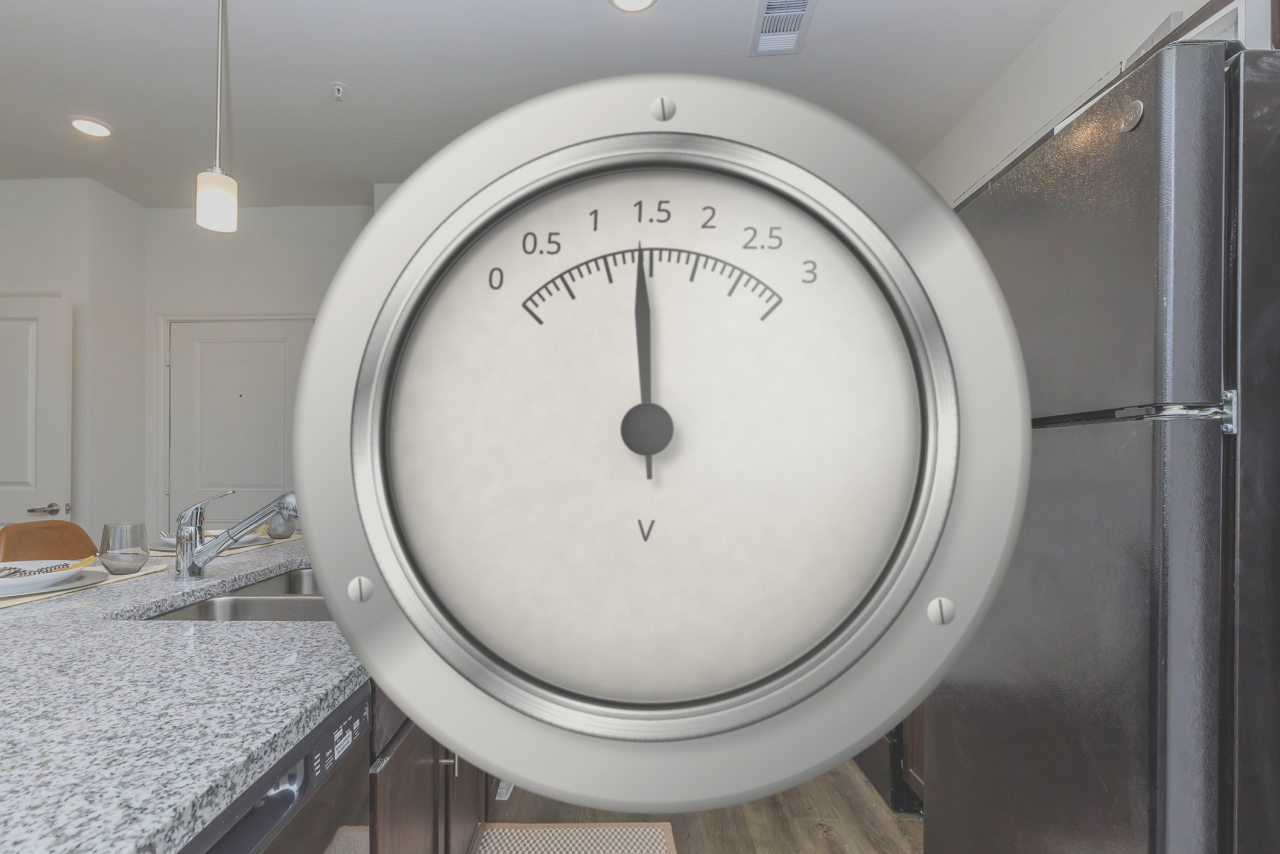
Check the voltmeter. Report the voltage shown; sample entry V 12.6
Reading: V 1.4
